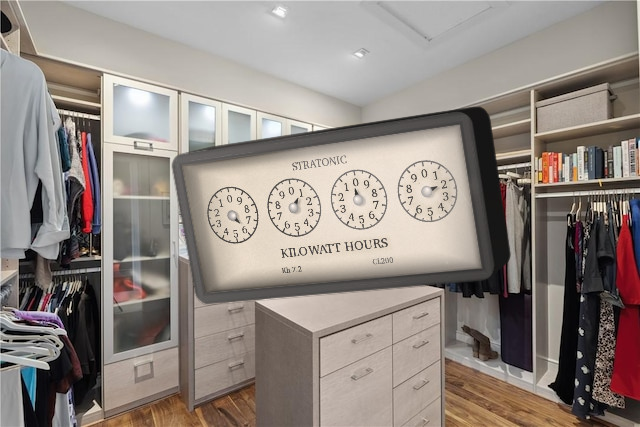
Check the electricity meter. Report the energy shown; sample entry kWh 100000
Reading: kWh 6102
